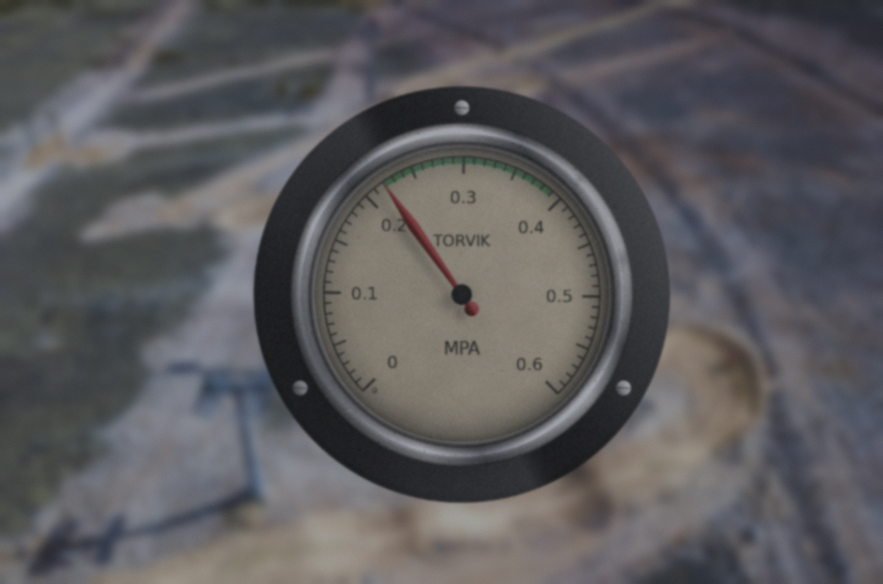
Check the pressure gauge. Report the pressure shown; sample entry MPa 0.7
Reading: MPa 0.22
